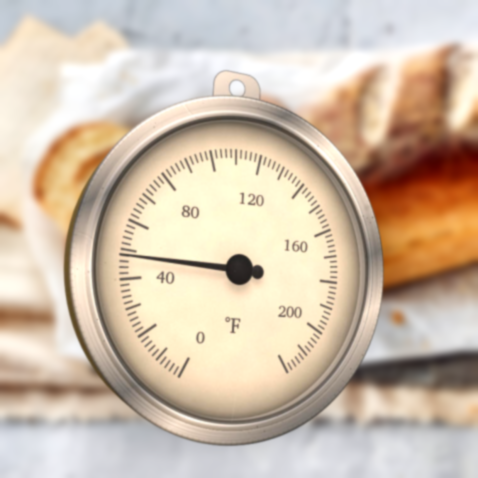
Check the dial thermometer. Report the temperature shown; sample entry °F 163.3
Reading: °F 48
